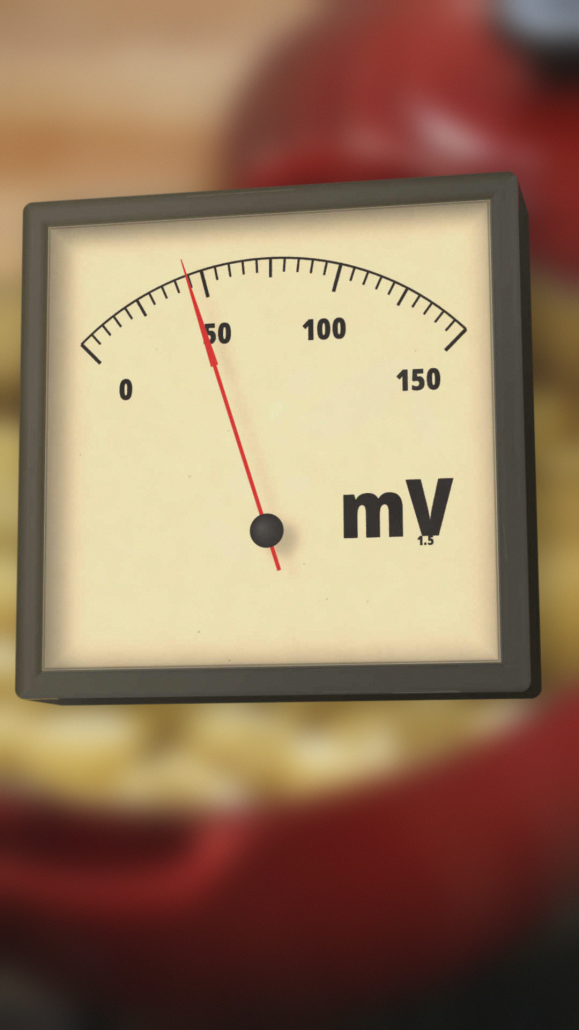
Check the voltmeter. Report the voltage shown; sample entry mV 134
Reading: mV 45
